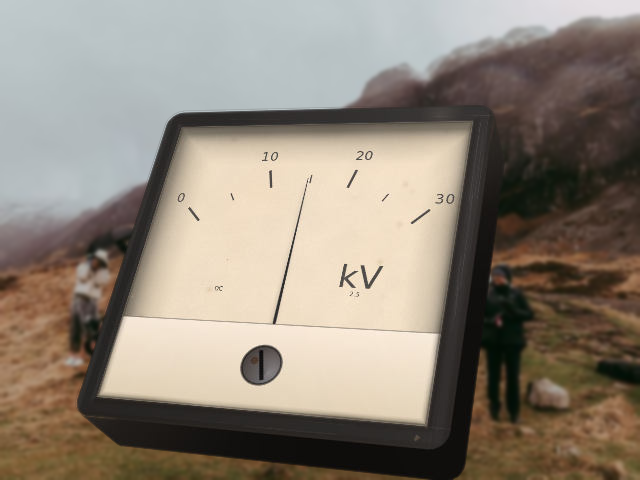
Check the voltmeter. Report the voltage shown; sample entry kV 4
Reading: kV 15
